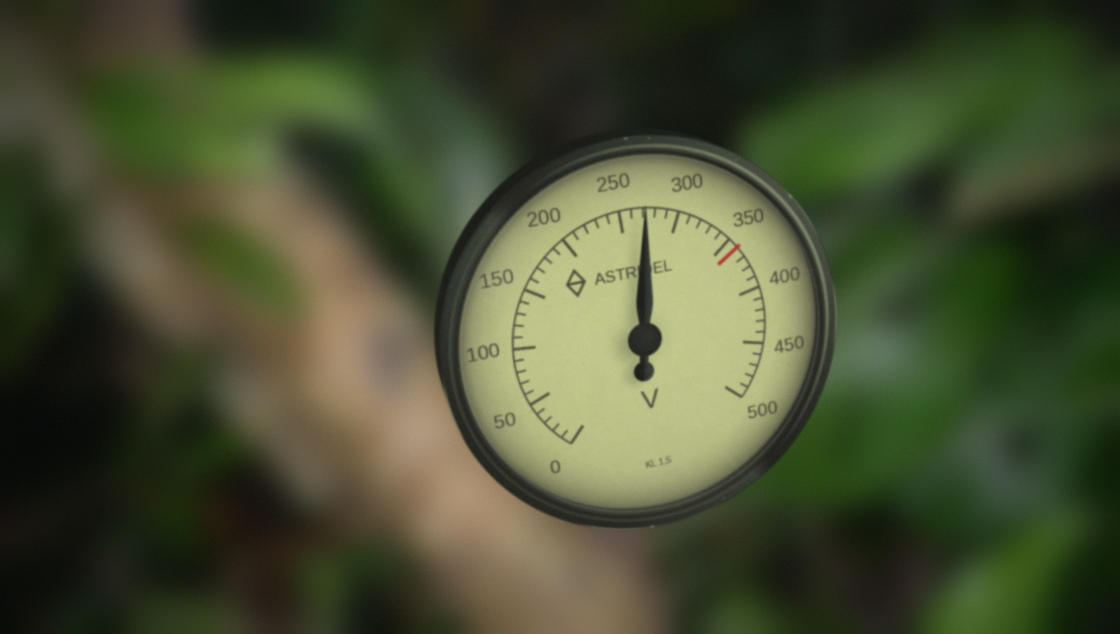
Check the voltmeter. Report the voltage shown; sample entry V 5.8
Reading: V 270
